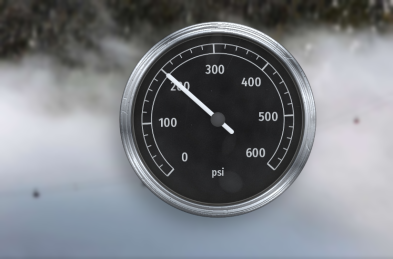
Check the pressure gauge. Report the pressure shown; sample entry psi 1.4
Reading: psi 200
